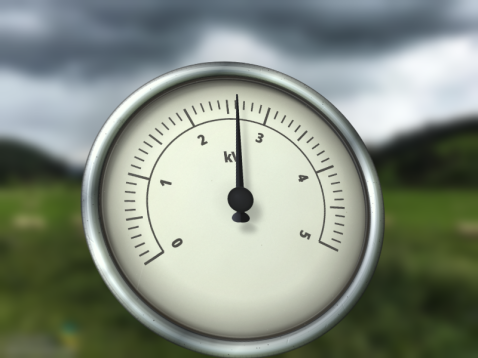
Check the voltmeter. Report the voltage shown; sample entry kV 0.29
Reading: kV 2.6
